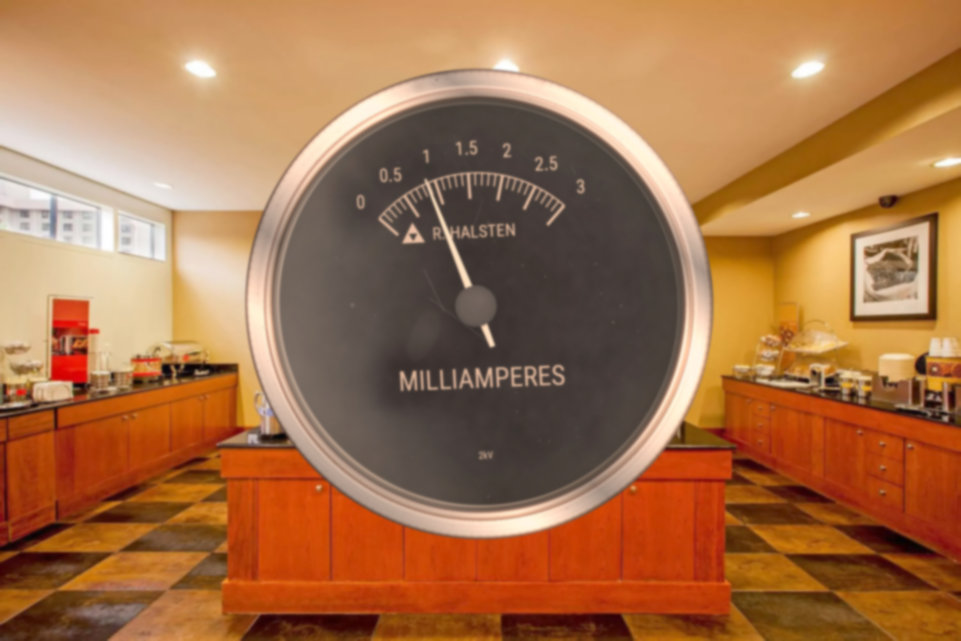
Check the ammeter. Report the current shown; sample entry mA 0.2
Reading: mA 0.9
